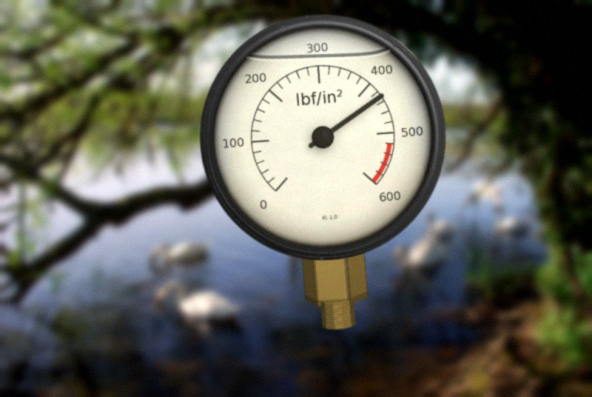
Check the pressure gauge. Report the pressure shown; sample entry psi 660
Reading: psi 430
